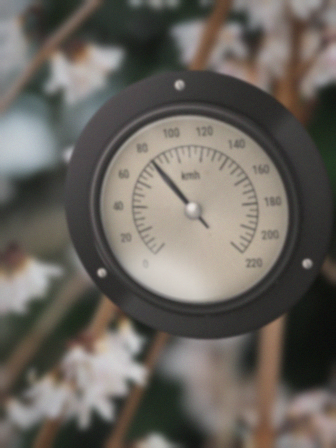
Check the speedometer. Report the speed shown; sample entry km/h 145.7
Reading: km/h 80
